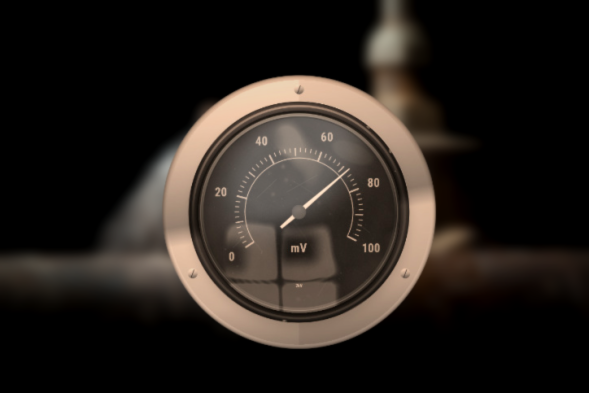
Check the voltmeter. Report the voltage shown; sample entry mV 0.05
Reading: mV 72
